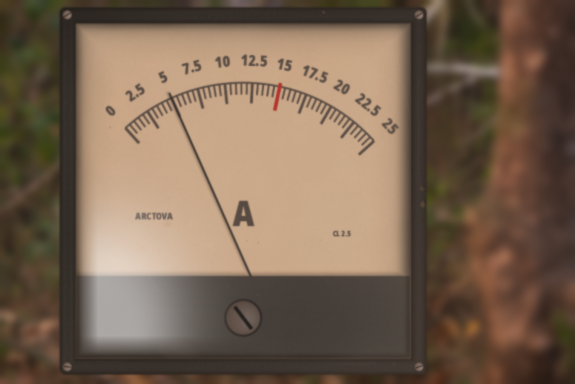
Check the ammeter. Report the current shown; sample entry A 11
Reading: A 5
